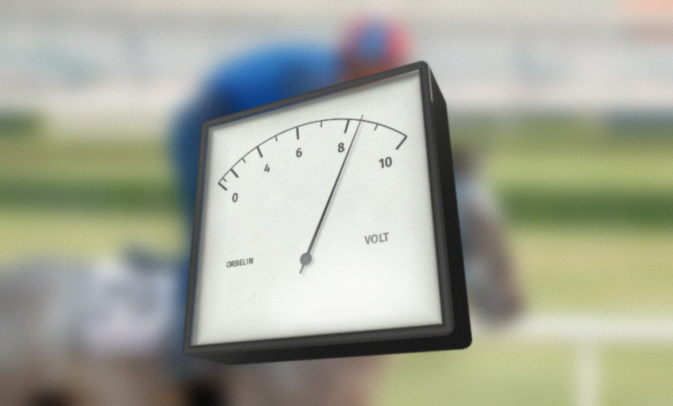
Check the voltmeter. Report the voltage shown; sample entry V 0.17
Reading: V 8.5
